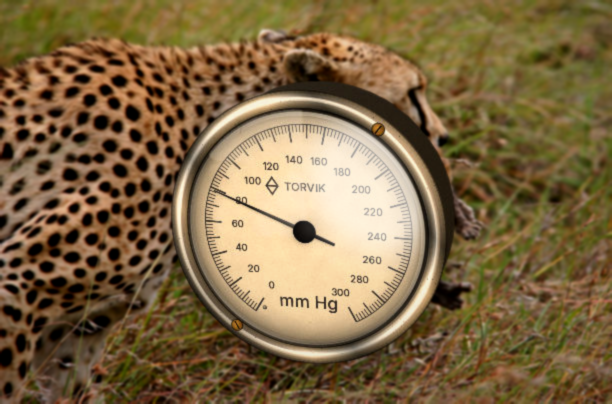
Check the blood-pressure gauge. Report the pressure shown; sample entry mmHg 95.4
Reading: mmHg 80
